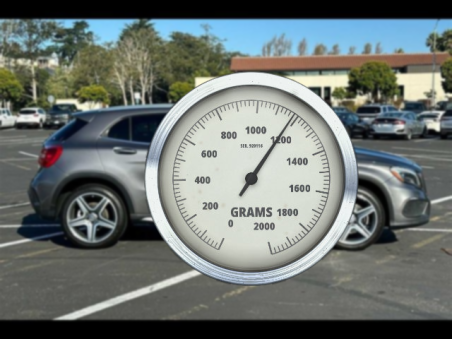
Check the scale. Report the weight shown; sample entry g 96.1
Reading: g 1180
